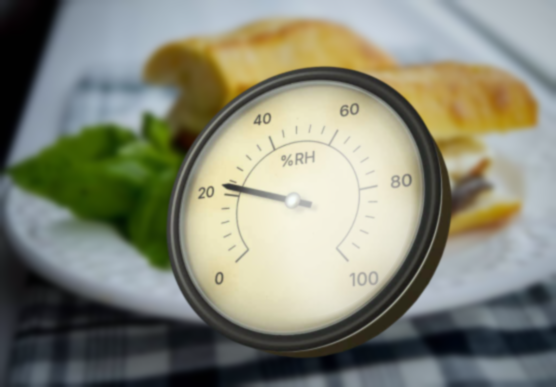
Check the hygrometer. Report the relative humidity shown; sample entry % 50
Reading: % 22
